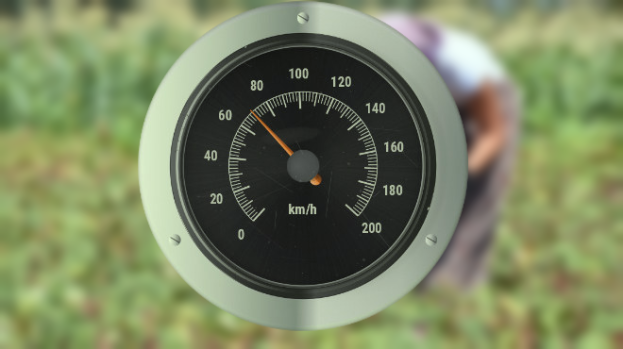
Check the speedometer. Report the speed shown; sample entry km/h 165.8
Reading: km/h 70
